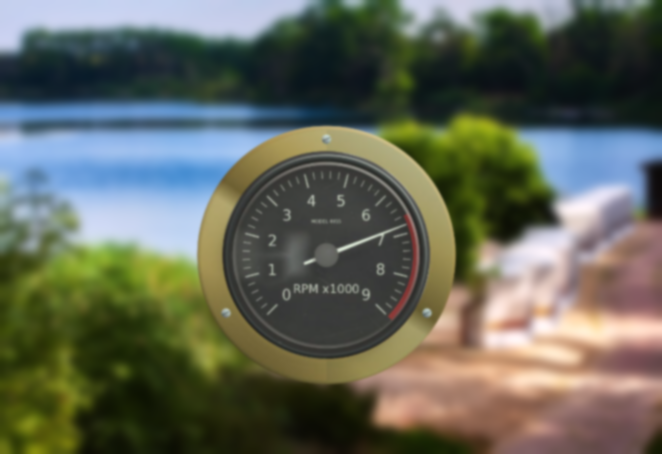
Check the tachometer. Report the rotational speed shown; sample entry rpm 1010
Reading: rpm 6800
